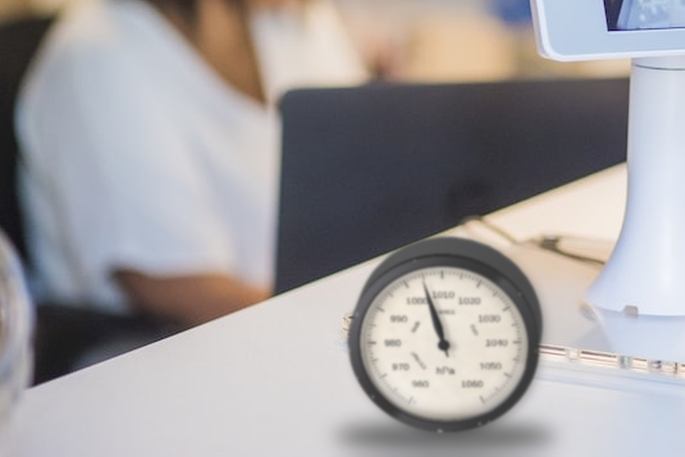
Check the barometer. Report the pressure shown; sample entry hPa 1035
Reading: hPa 1005
